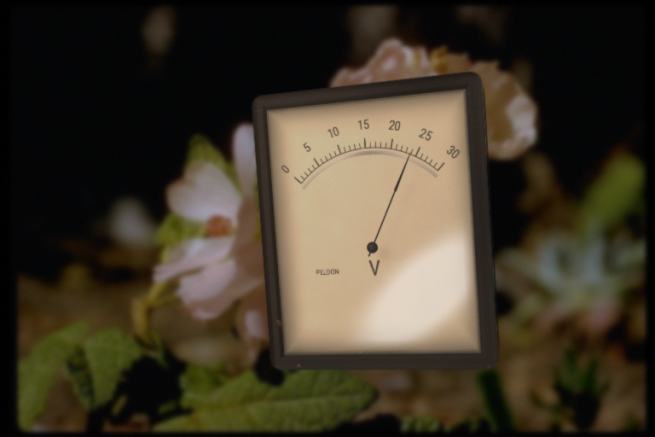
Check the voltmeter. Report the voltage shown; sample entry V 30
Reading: V 24
